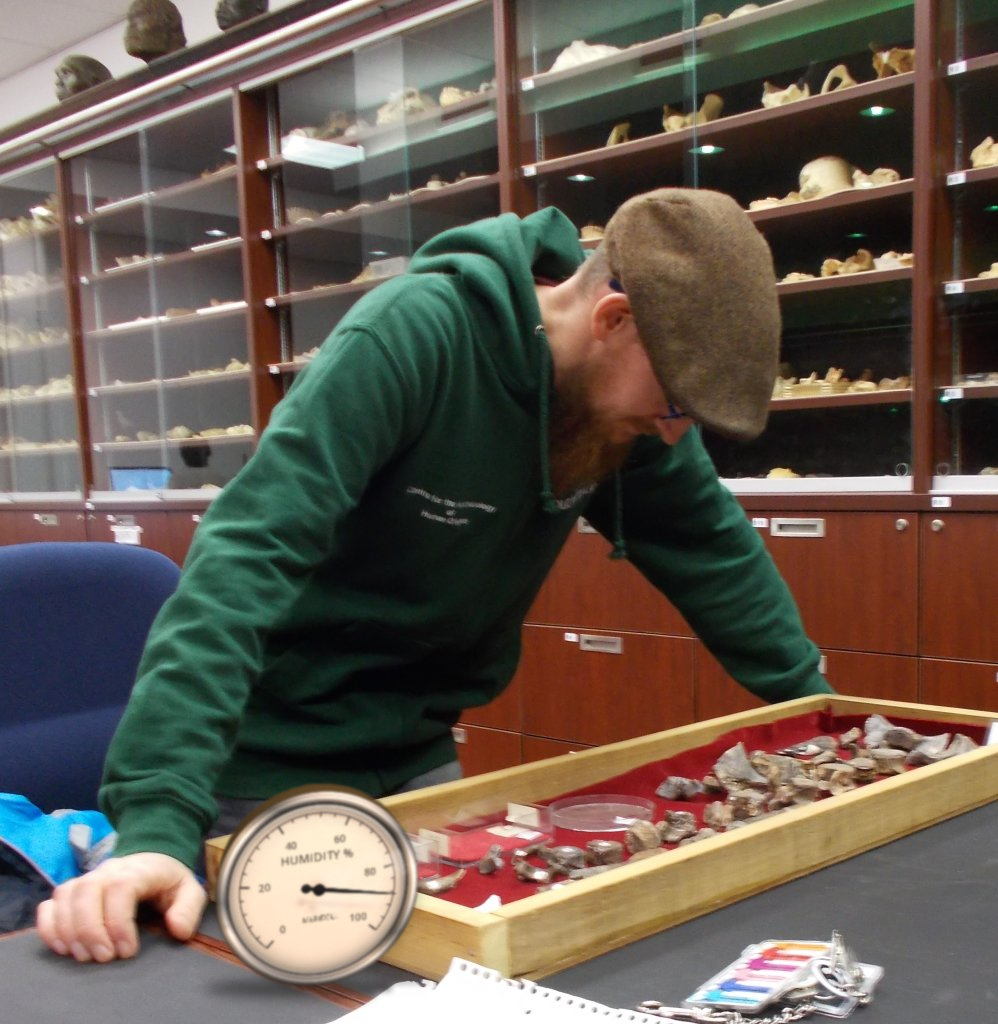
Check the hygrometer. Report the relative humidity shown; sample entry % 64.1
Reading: % 88
